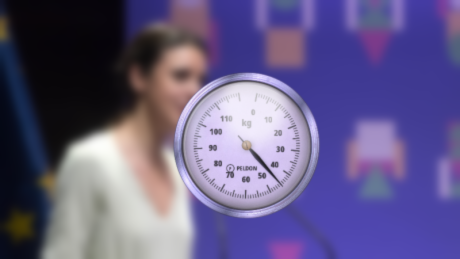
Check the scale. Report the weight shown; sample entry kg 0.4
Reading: kg 45
